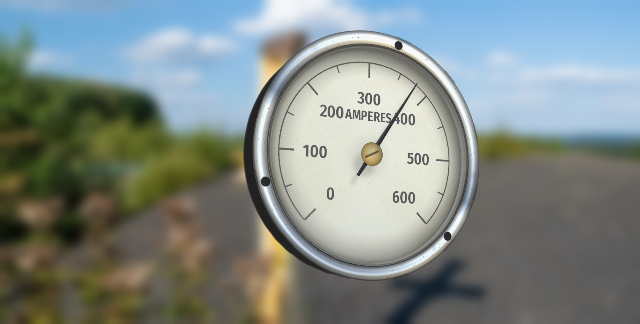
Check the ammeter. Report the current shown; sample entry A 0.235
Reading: A 375
